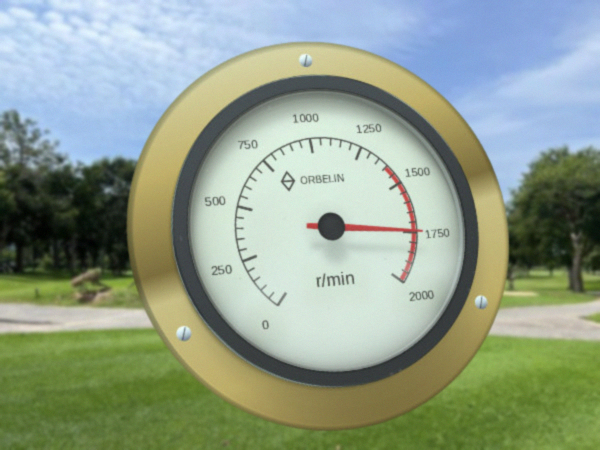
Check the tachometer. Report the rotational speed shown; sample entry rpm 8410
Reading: rpm 1750
